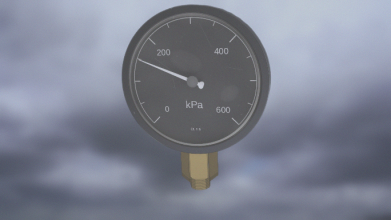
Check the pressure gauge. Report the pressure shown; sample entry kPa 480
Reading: kPa 150
